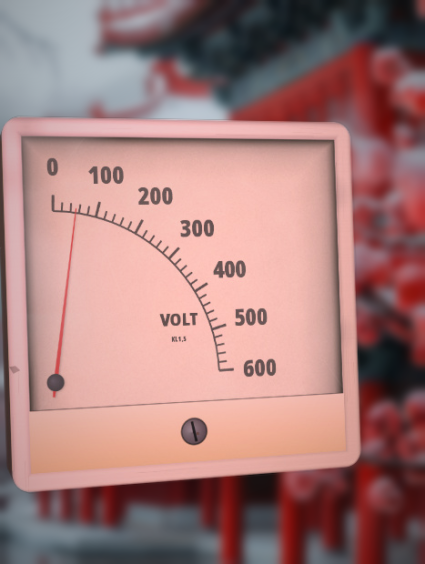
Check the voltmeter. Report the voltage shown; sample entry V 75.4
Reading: V 50
